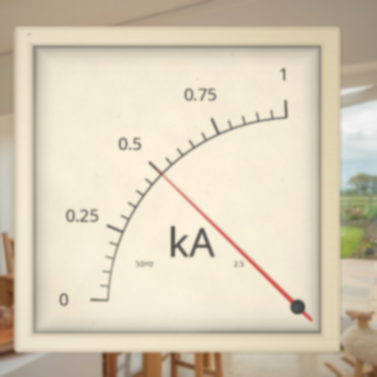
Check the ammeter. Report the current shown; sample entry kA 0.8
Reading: kA 0.5
